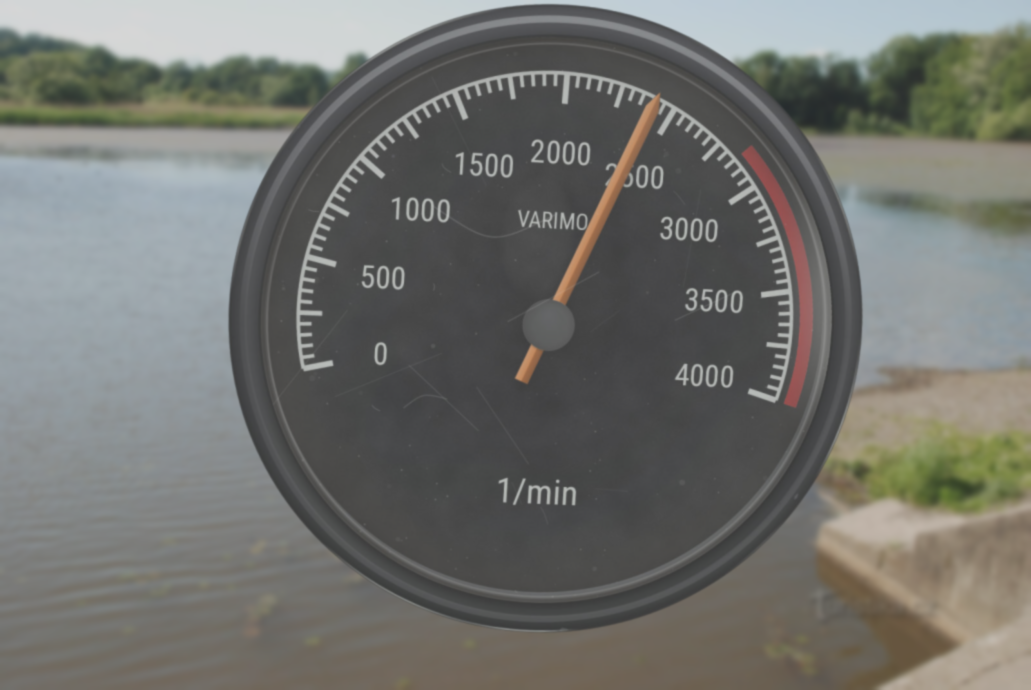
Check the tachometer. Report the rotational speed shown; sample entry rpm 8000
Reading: rpm 2400
